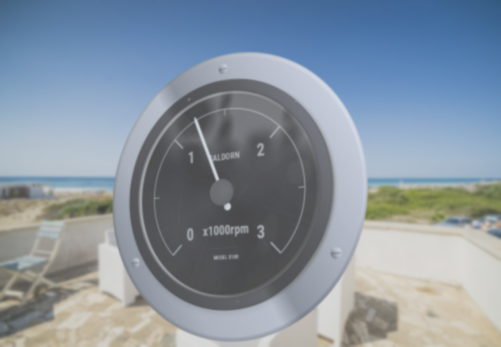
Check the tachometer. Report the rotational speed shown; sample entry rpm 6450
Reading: rpm 1250
